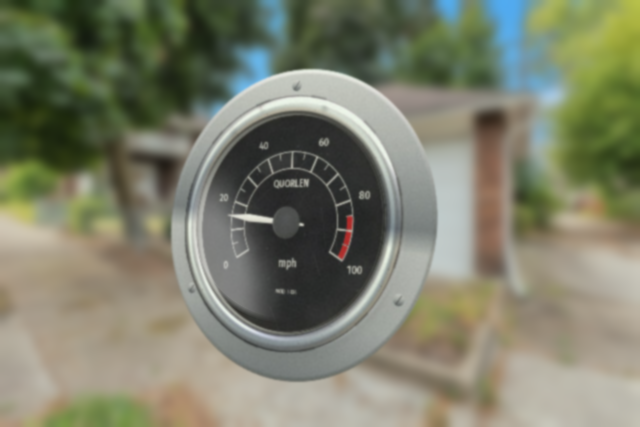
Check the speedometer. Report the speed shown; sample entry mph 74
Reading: mph 15
